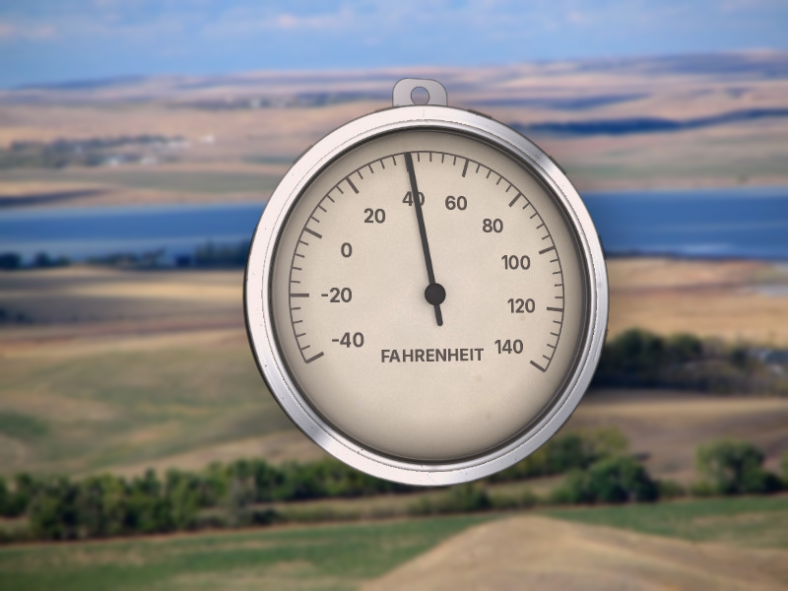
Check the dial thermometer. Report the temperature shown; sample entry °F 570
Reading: °F 40
